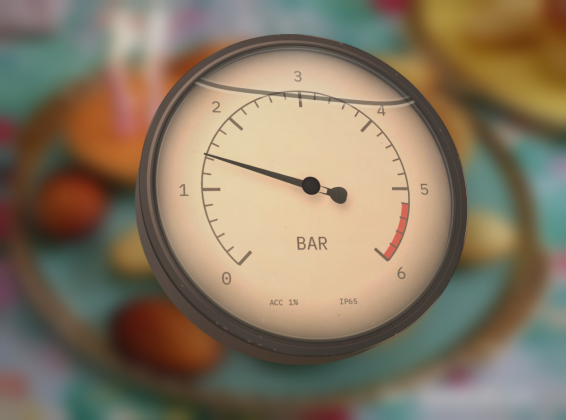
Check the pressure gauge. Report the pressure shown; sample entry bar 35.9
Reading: bar 1.4
